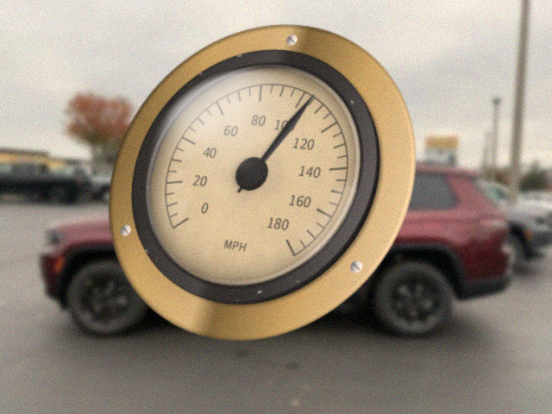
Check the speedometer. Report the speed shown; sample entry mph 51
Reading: mph 105
